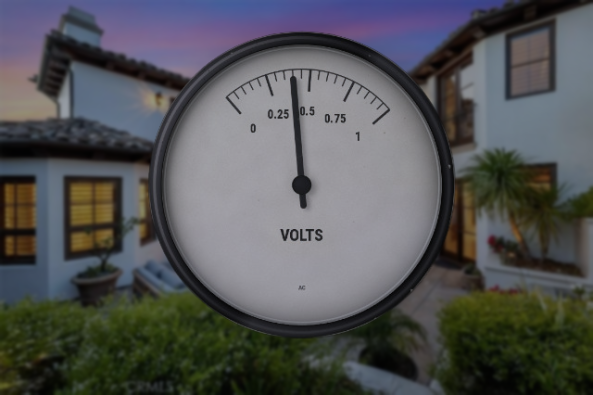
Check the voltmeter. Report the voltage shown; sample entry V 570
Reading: V 0.4
